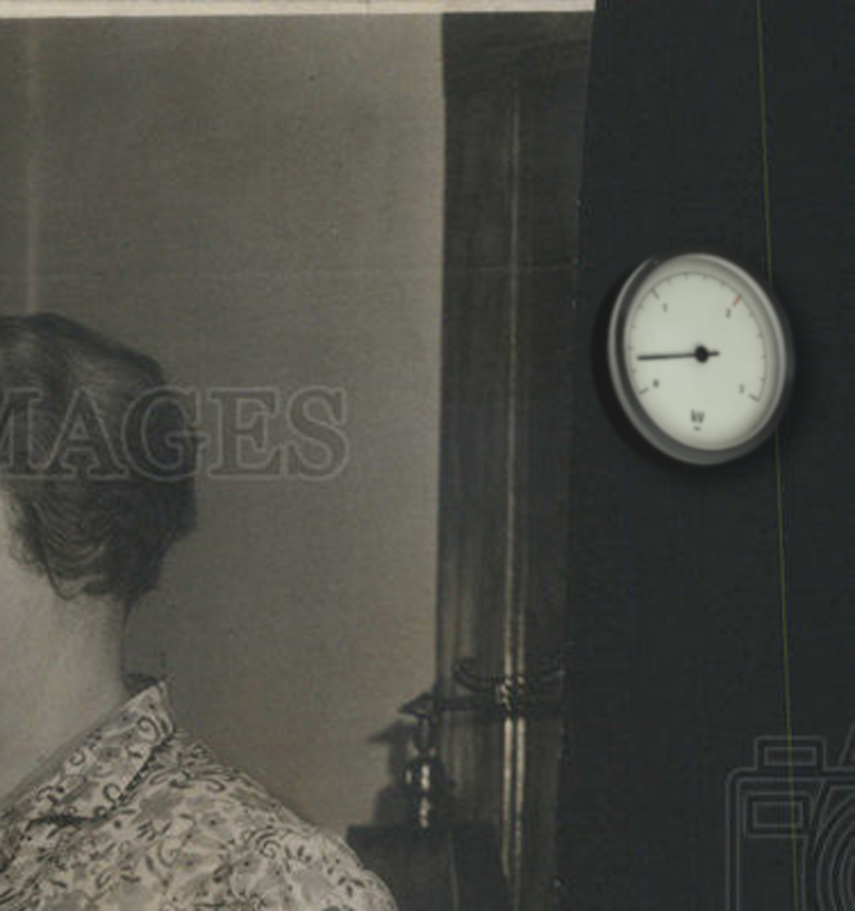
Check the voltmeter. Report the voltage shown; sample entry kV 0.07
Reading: kV 0.3
